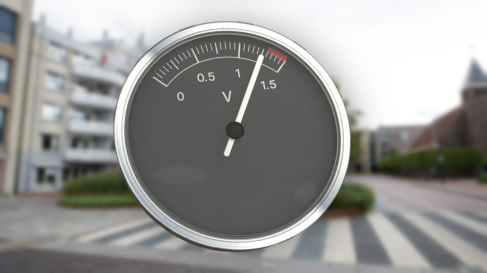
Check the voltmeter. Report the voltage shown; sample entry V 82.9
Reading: V 1.25
